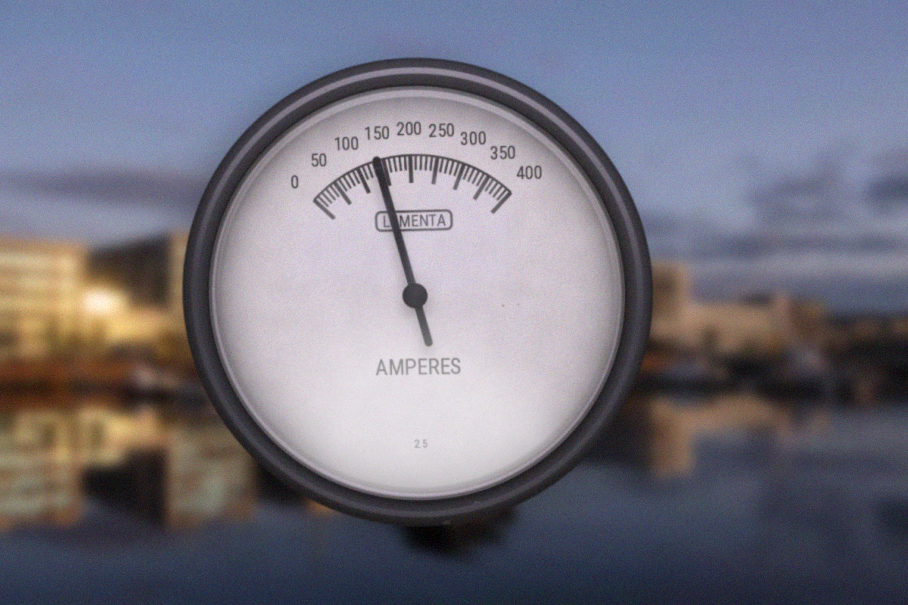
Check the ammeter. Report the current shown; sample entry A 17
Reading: A 140
